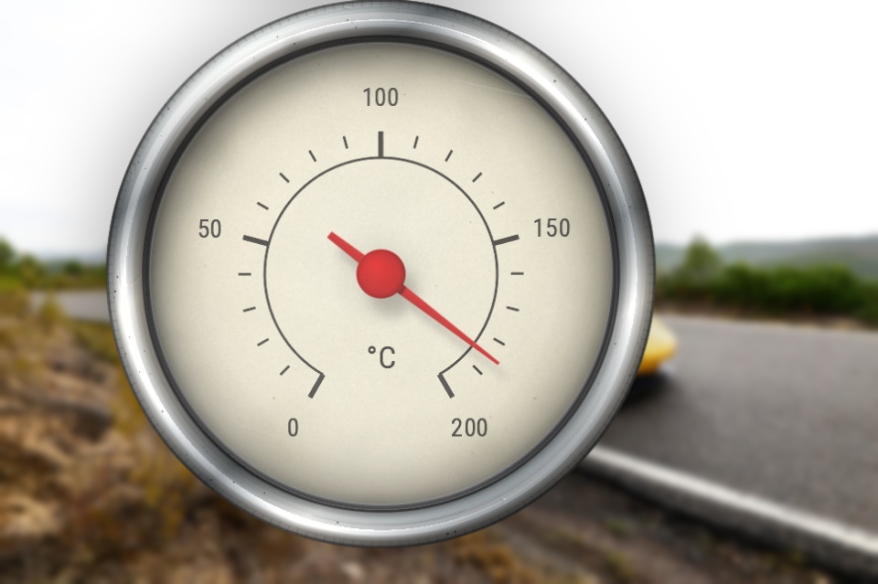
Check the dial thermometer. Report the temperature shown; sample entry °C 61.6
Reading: °C 185
